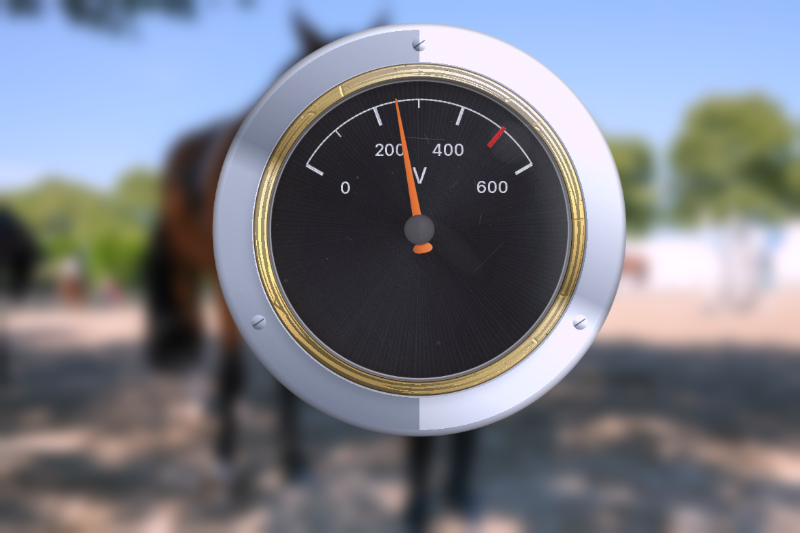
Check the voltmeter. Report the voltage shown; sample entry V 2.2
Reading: V 250
